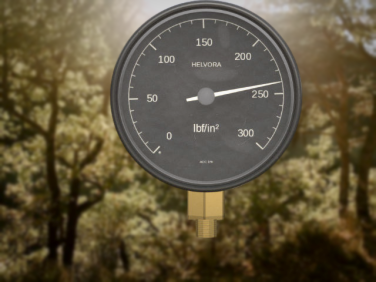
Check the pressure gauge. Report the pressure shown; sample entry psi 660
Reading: psi 240
